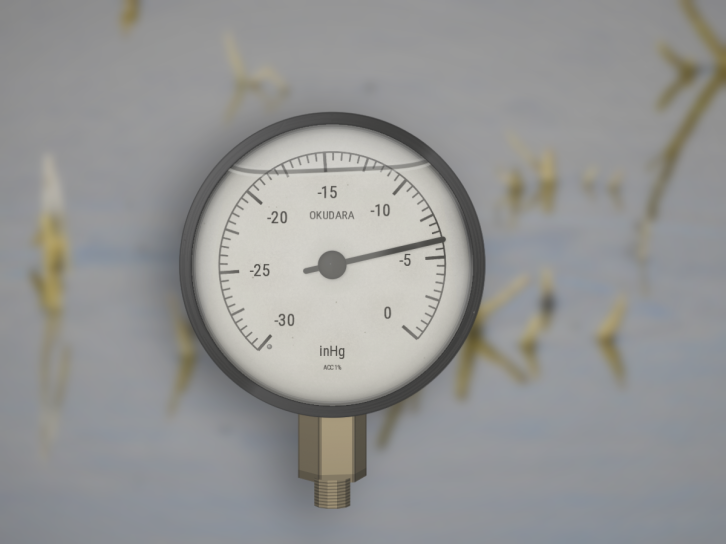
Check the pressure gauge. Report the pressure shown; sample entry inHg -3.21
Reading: inHg -6
